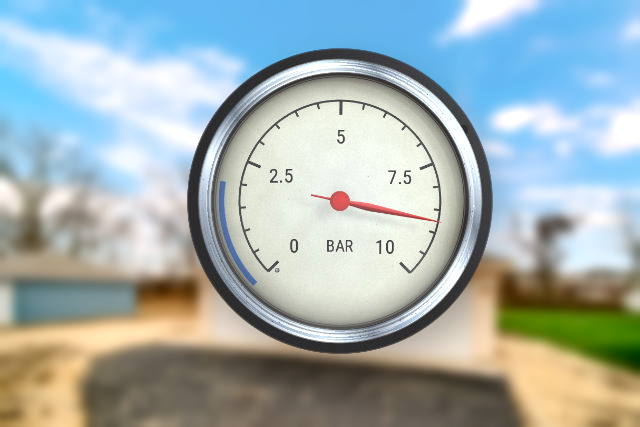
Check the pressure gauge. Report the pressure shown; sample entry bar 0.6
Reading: bar 8.75
